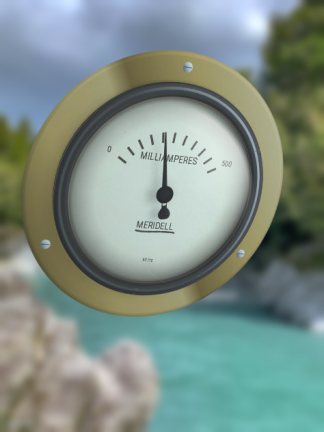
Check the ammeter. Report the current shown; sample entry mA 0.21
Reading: mA 200
